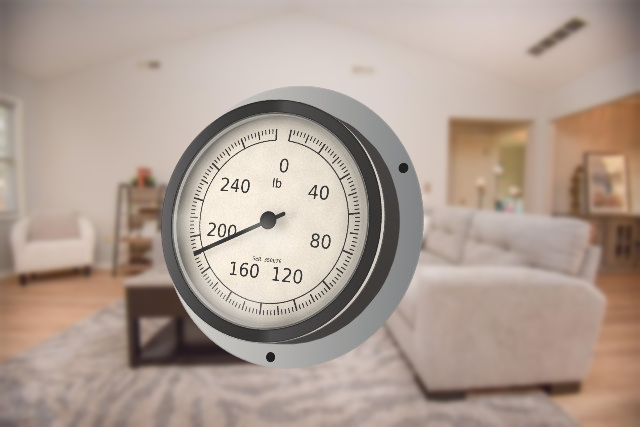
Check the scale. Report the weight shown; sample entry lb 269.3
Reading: lb 190
